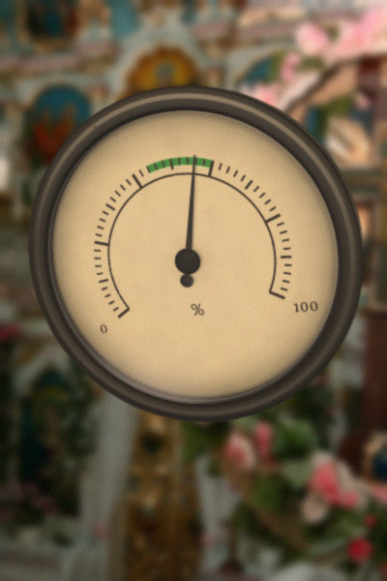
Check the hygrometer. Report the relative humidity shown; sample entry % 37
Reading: % 56
